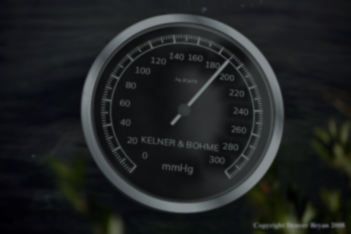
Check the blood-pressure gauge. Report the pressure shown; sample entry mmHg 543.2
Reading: mmHg 190
